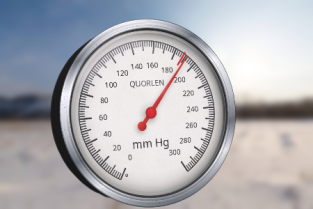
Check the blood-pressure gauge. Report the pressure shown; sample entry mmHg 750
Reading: mmHg 190
